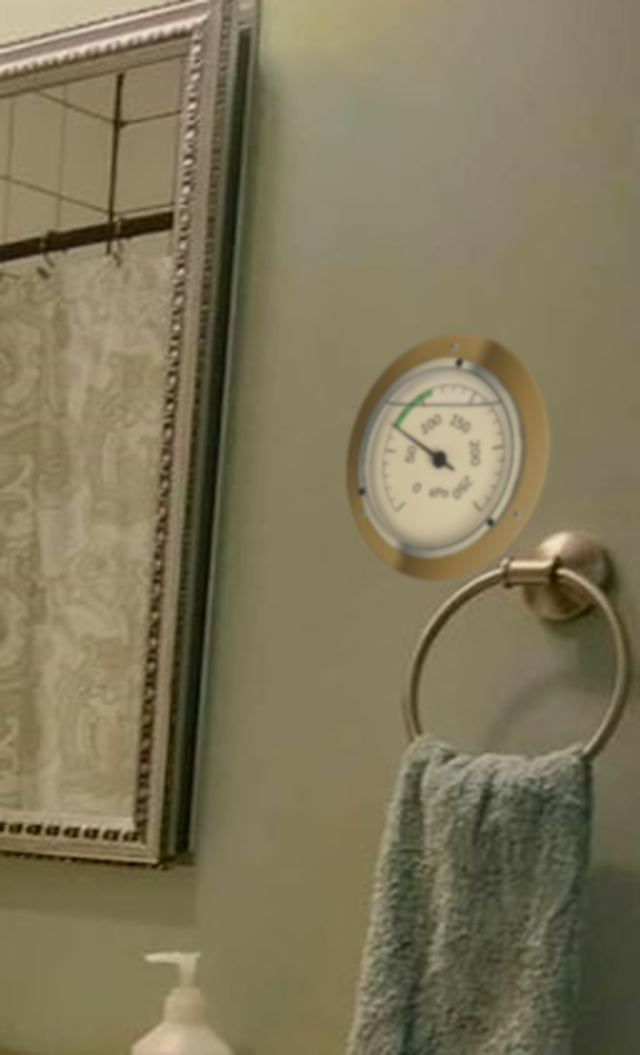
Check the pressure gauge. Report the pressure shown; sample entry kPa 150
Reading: kPa 70
